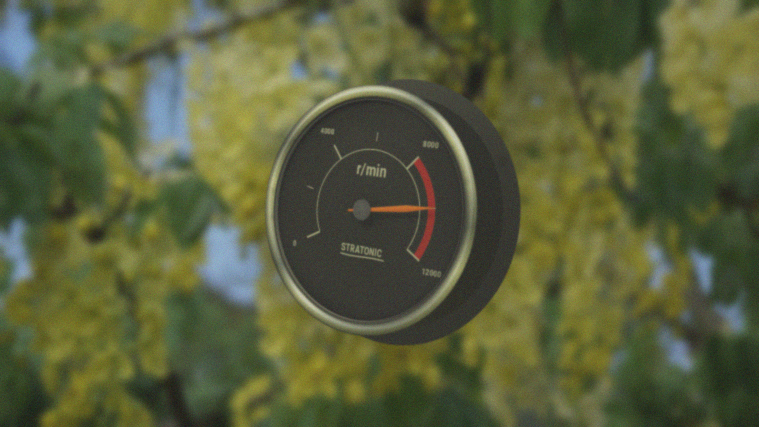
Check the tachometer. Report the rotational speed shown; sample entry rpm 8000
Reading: rpm 10000
